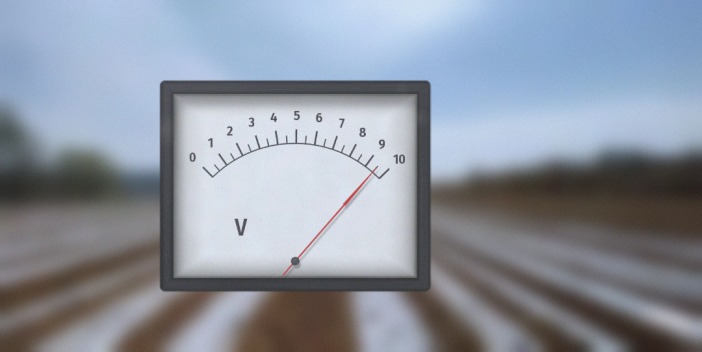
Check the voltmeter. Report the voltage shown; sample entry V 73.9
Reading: V 9.5
